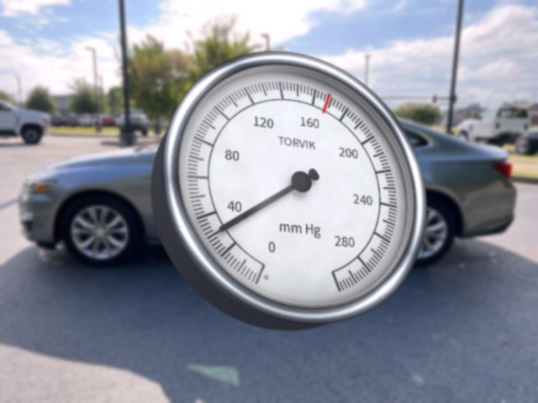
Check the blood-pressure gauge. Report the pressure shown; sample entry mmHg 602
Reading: mmHg 30
